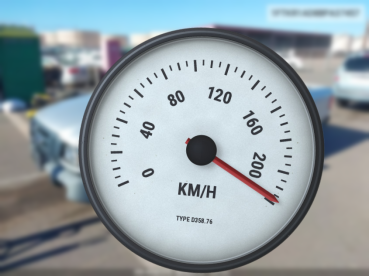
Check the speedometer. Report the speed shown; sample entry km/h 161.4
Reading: km/h 217.5
